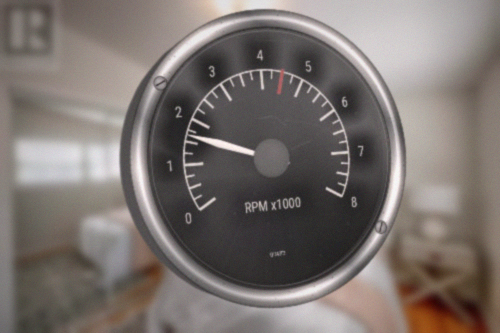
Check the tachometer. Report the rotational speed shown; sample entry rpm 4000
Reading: rpm 1625
